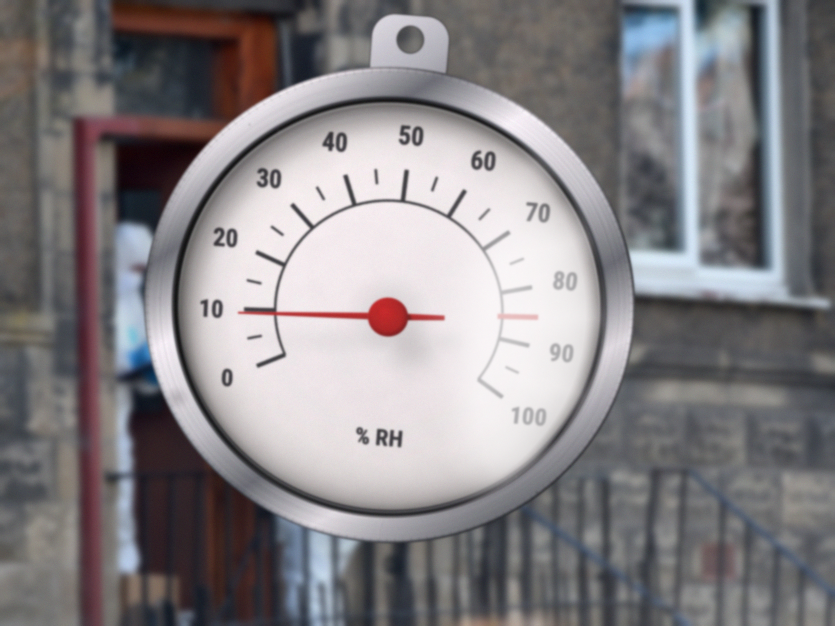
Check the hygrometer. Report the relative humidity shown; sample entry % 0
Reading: % 10
